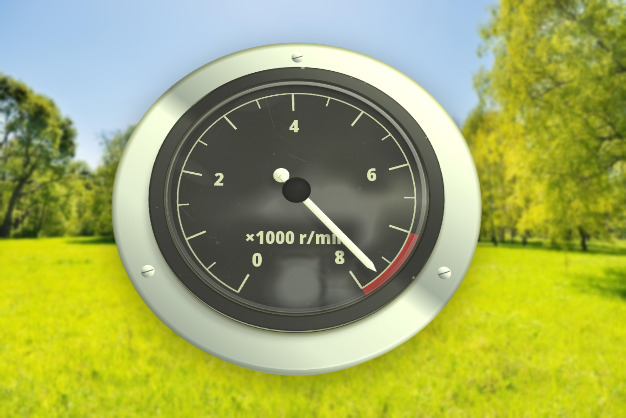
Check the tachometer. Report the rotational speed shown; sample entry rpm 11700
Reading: rpm 7750
